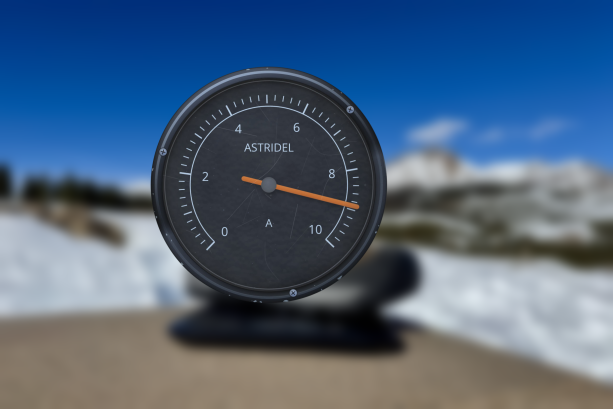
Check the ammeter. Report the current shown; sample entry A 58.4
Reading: A 8.9
